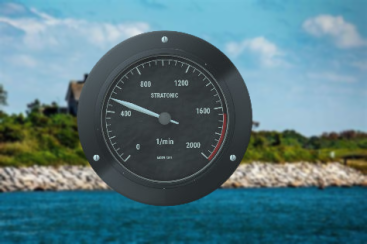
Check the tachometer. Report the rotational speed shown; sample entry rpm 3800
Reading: rpm 500
